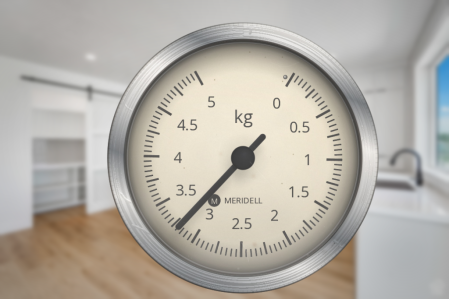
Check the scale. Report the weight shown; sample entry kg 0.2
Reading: kg 3.2
